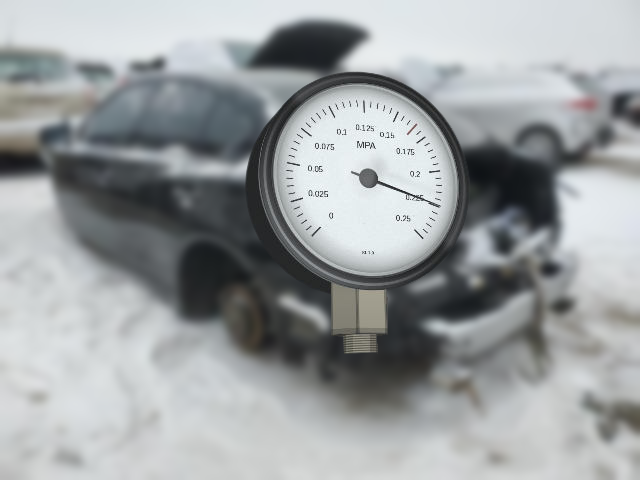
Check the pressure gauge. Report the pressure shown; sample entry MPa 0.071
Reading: MPa 0.225
